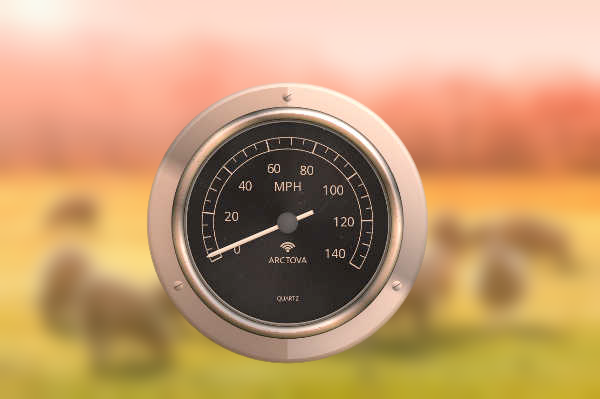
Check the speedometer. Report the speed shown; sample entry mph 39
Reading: mph 2.5
